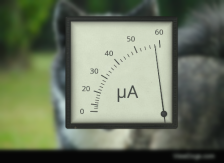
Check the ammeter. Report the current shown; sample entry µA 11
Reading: µA 58
